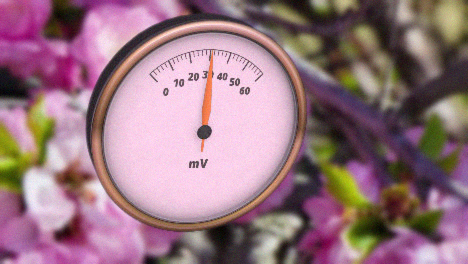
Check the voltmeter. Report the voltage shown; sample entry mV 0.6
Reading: mV 30
